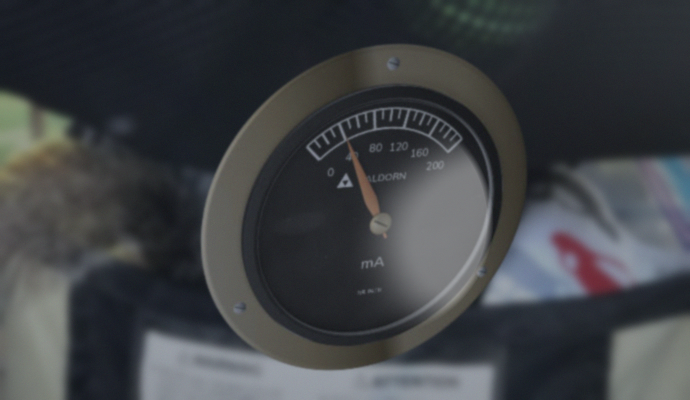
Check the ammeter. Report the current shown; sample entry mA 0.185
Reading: mA 40
